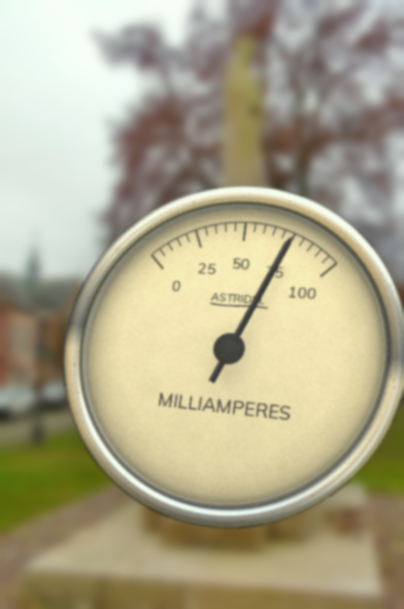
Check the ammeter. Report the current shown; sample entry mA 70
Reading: mA 75
